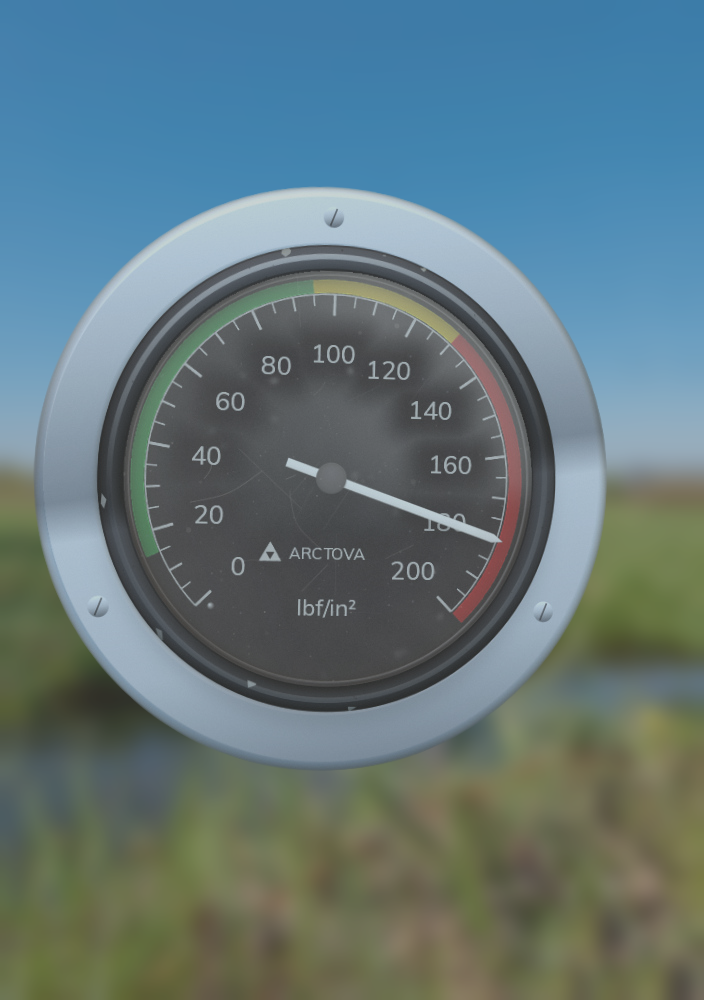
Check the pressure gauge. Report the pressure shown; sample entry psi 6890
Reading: psi 180
